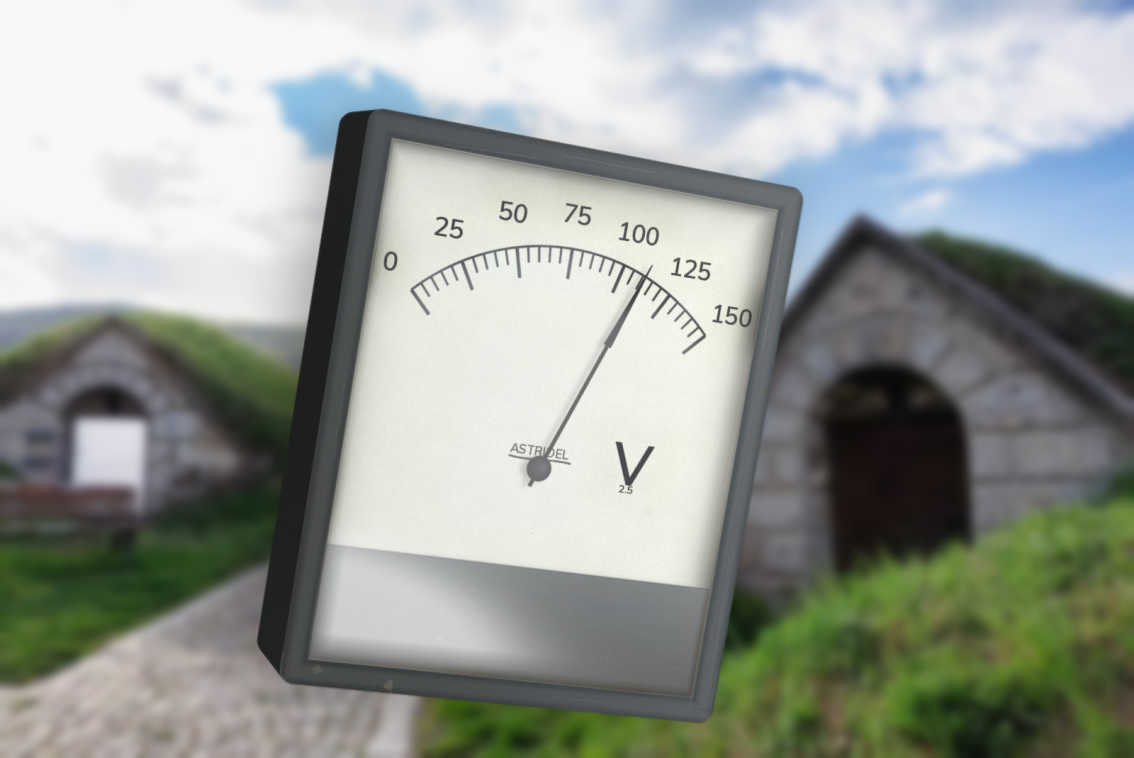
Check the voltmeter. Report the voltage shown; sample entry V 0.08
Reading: V 110
